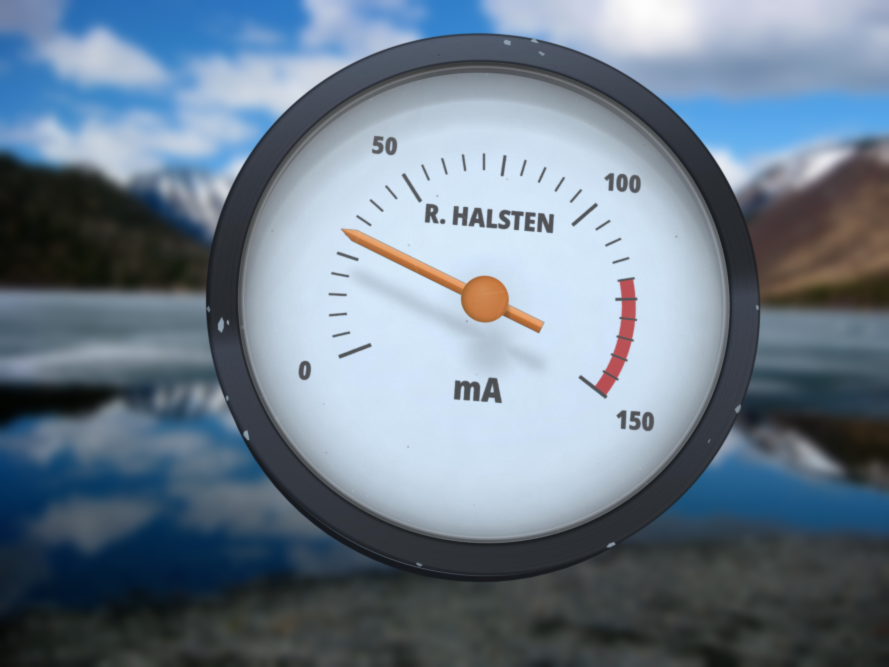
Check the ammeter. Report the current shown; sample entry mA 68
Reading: mA 30
